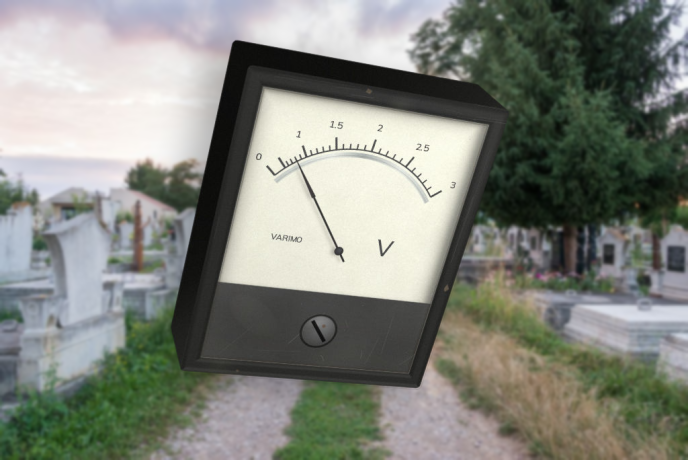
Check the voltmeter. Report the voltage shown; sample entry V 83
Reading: V 0.8
